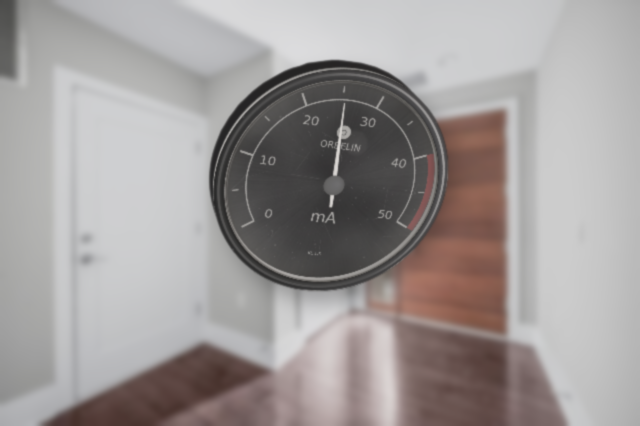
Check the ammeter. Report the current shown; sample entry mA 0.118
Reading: mA 25
